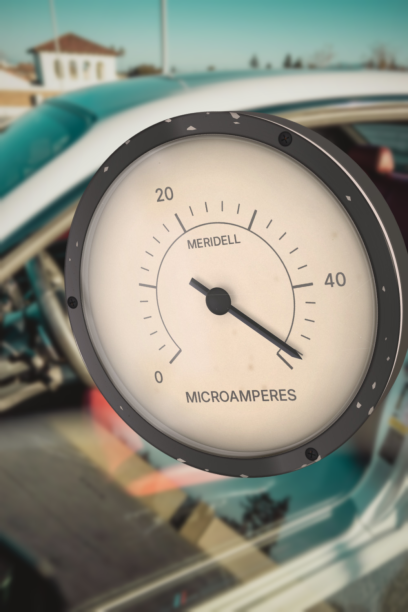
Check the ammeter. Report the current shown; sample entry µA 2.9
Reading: µA 48
